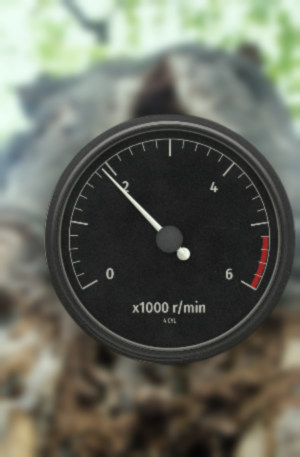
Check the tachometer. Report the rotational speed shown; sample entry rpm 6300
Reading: rpm 1900
